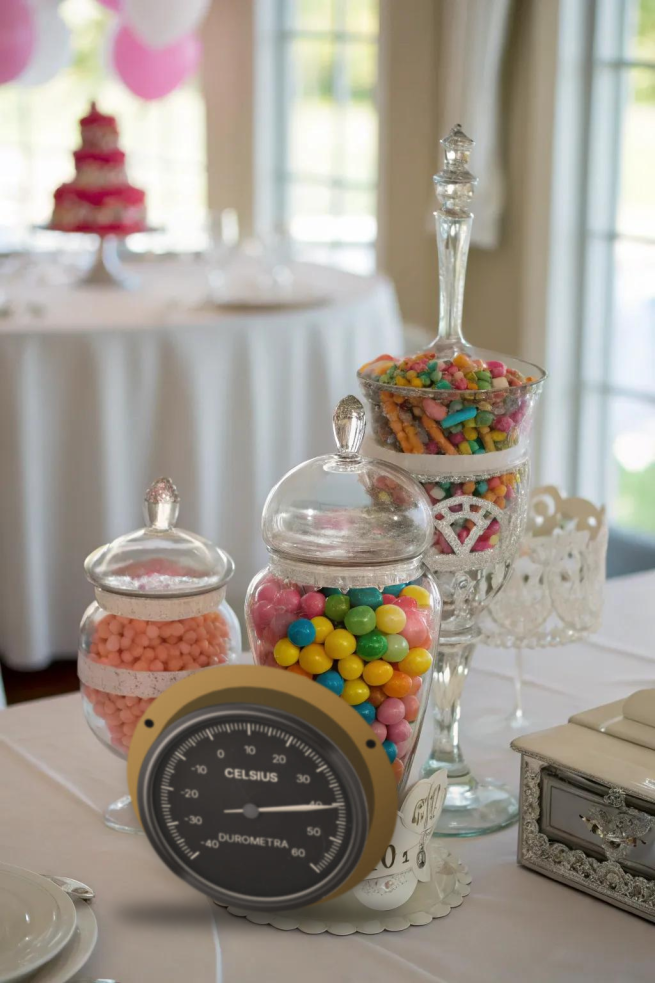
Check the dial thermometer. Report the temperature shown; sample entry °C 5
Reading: °C 40
